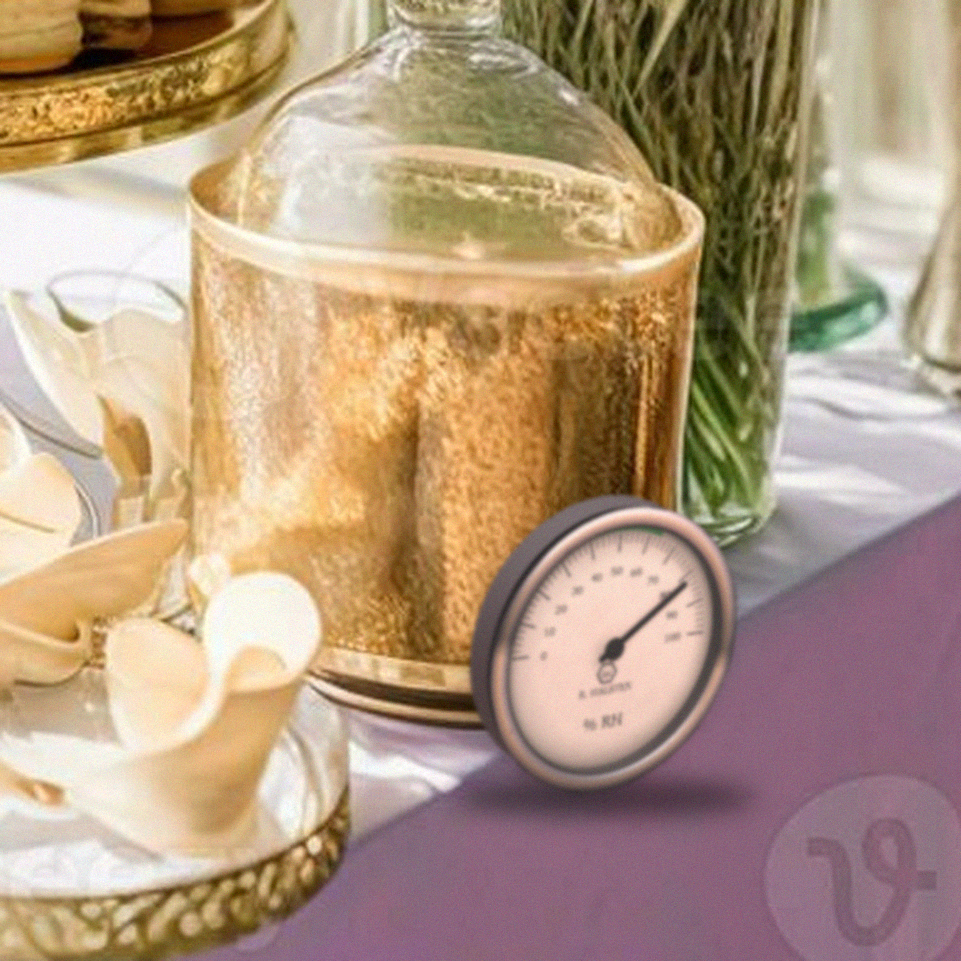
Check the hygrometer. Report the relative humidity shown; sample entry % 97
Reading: % 80
